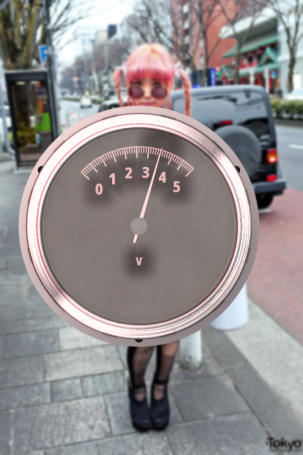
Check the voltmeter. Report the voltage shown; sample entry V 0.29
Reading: V 3.5
